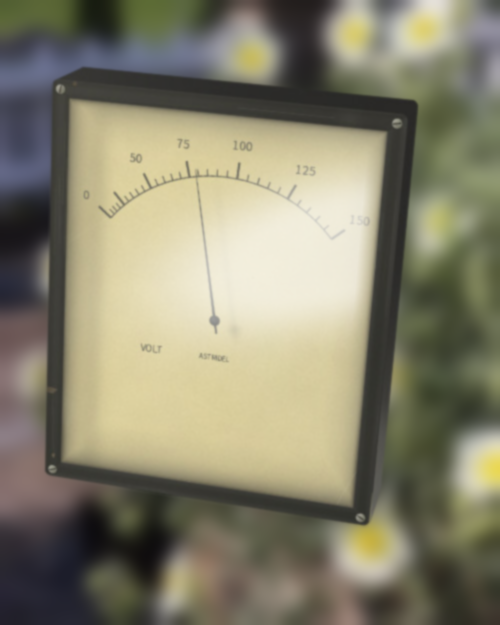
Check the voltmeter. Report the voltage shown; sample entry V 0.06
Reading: V 80
